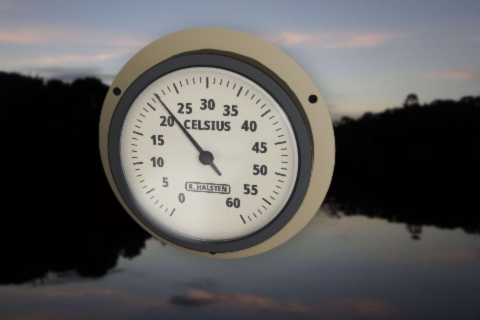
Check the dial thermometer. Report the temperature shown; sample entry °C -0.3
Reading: °C 22
